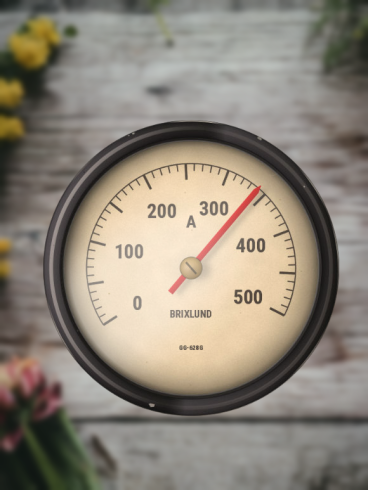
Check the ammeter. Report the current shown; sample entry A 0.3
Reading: A 340
